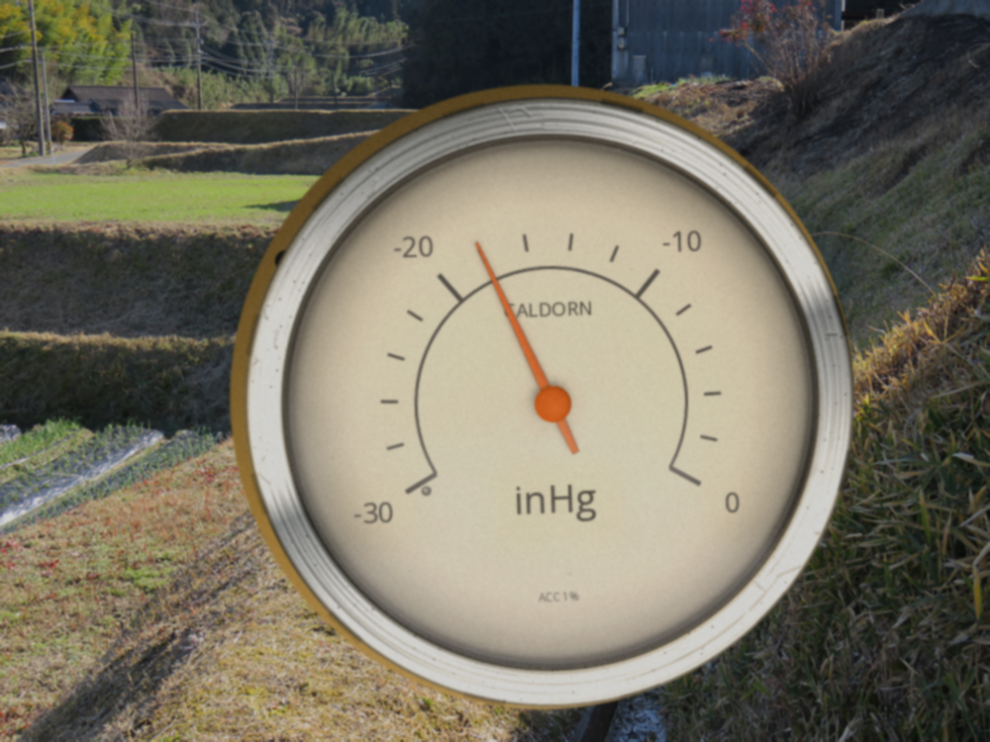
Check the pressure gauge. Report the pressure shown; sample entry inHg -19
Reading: inHg -18
